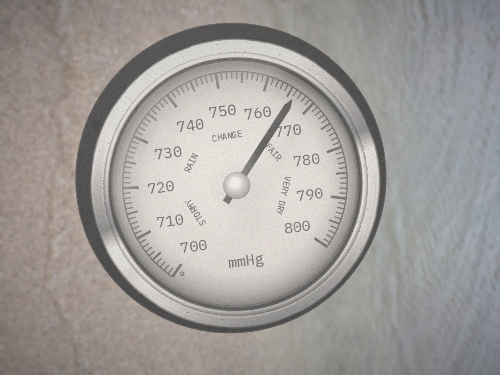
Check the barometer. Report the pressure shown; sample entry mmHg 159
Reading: mmHg 766
